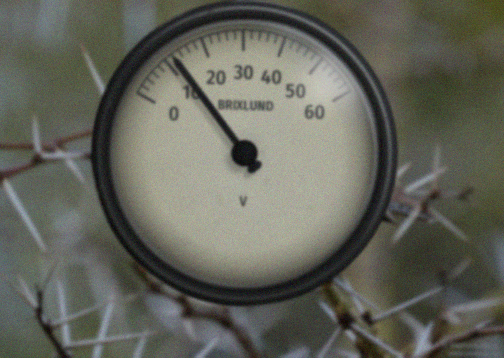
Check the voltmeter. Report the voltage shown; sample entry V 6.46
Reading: V 12
